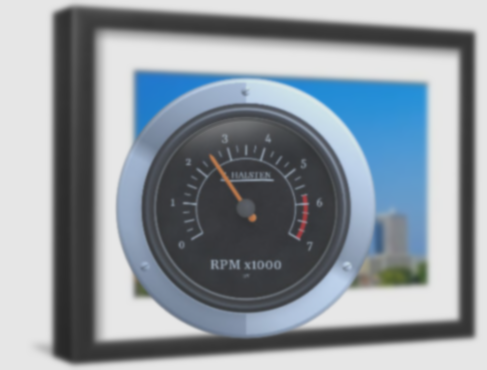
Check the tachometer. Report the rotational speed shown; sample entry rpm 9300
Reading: rpm 2500
